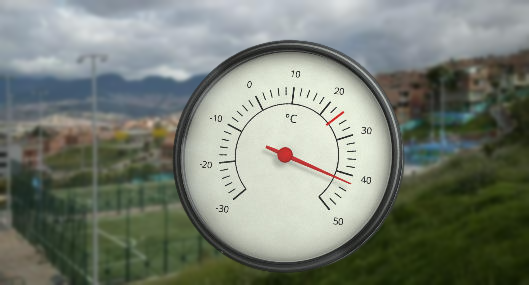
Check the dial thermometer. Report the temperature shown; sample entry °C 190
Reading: °C 42
